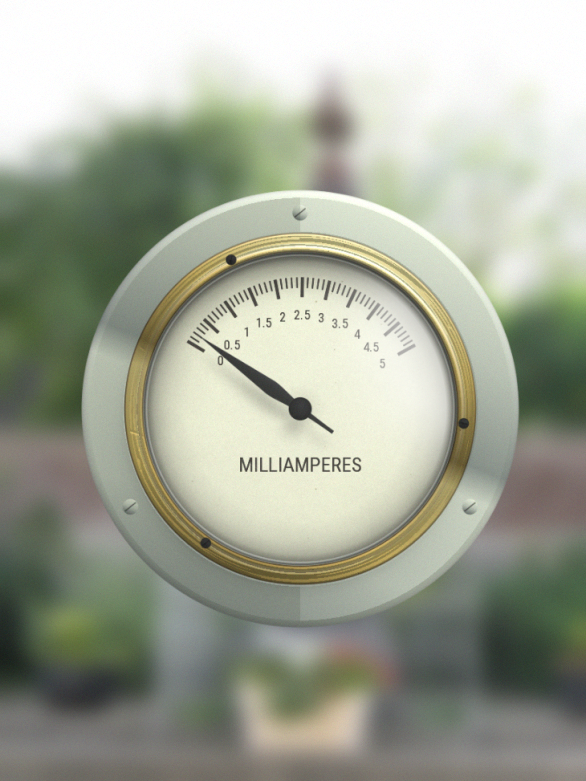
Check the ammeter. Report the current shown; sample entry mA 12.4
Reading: mA 0.2
